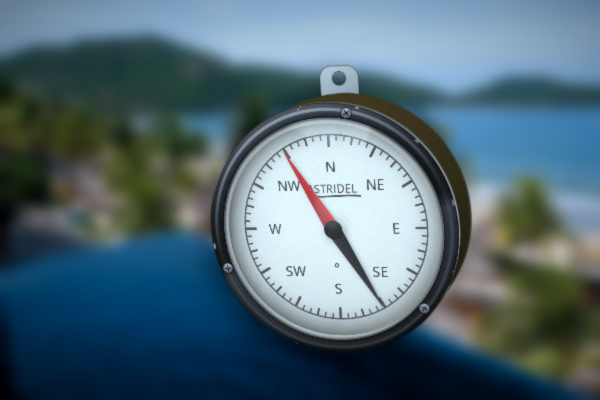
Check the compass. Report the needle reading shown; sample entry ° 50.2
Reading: ° 330
